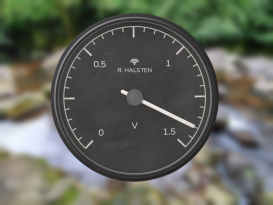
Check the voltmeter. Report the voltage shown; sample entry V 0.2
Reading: V 1.4
